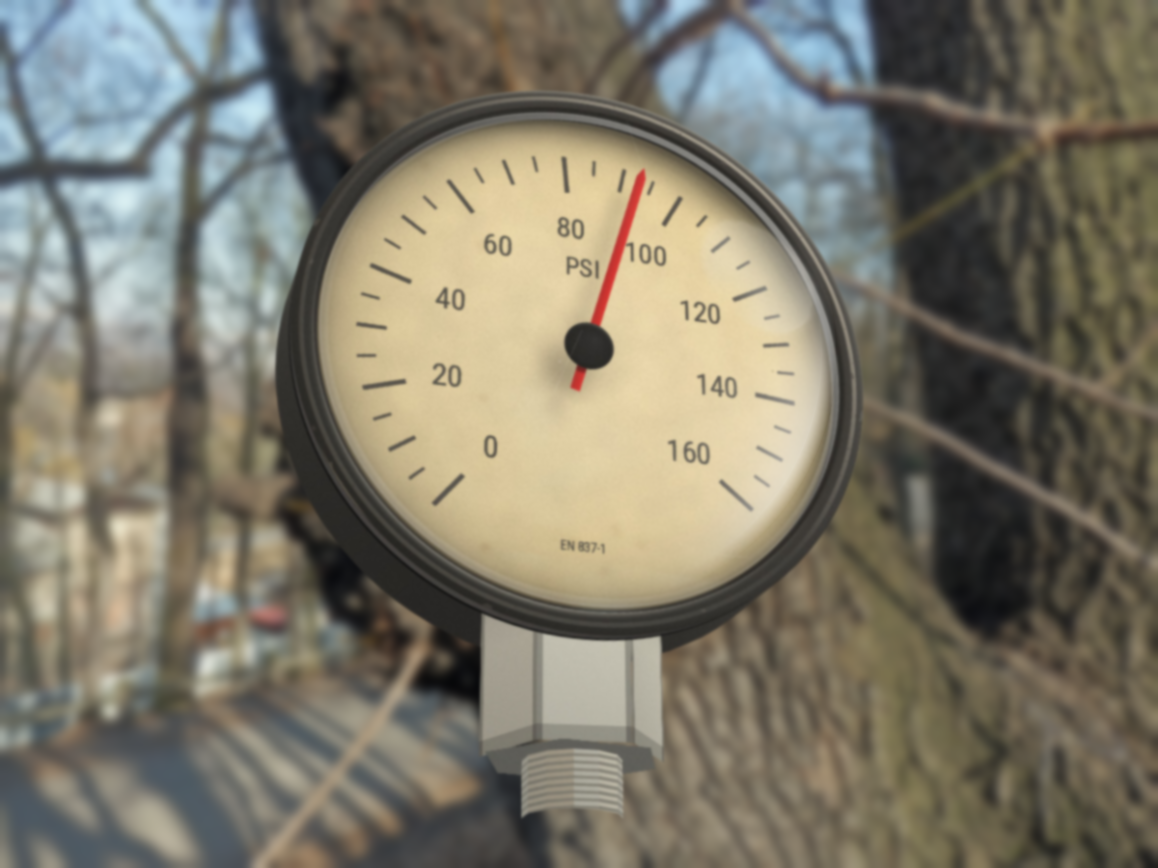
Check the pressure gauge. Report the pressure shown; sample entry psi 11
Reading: psi 92.5
